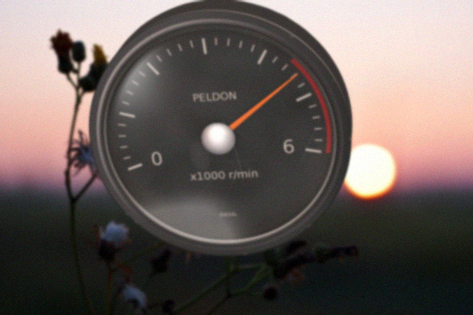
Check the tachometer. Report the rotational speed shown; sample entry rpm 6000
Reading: rpm 4600
